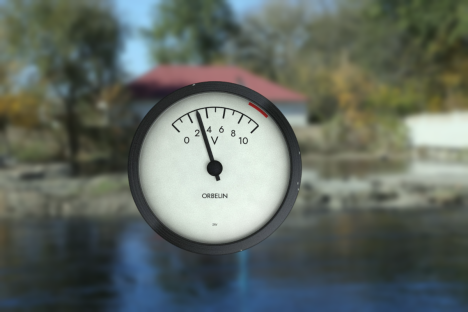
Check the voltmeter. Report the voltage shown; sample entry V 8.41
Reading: V 3
